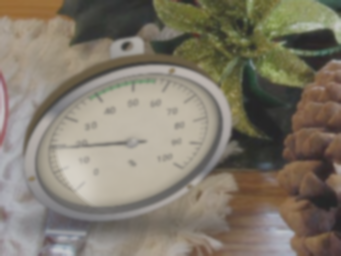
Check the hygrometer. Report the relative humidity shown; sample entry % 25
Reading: % 20
